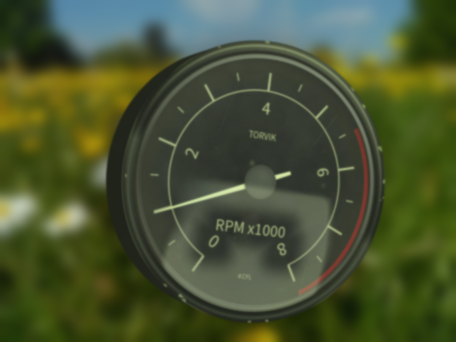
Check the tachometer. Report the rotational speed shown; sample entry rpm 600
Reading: rpm 1000
